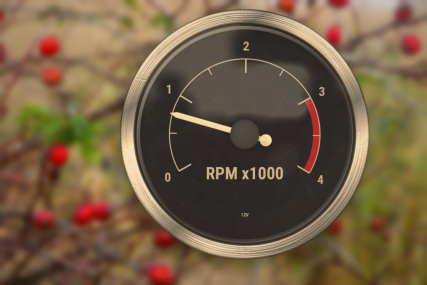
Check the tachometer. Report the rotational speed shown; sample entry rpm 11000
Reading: rpm 750
